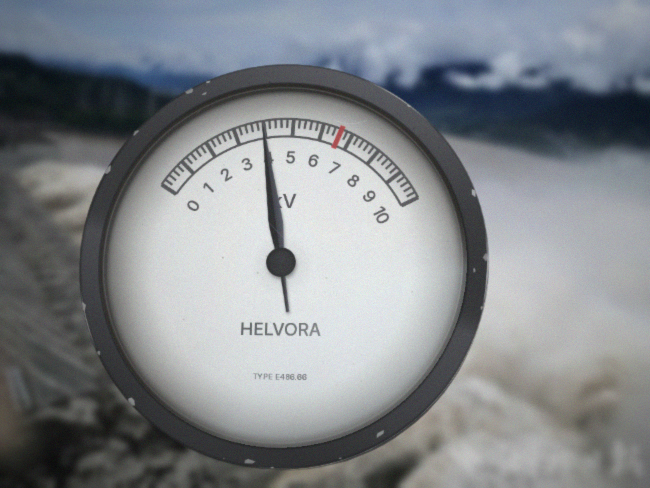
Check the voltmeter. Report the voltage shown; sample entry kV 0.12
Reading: kV 4
